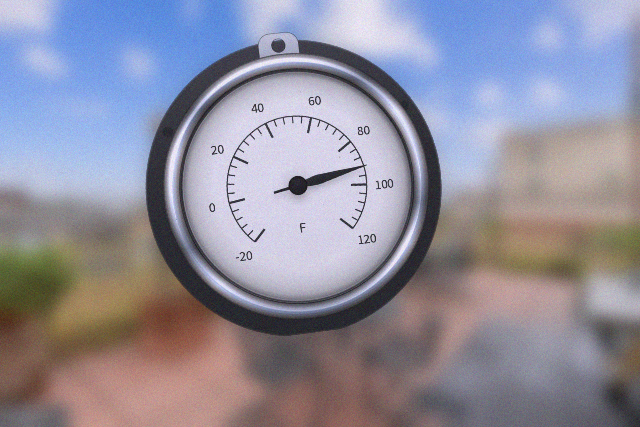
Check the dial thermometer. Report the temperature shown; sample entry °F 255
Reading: °F 92
